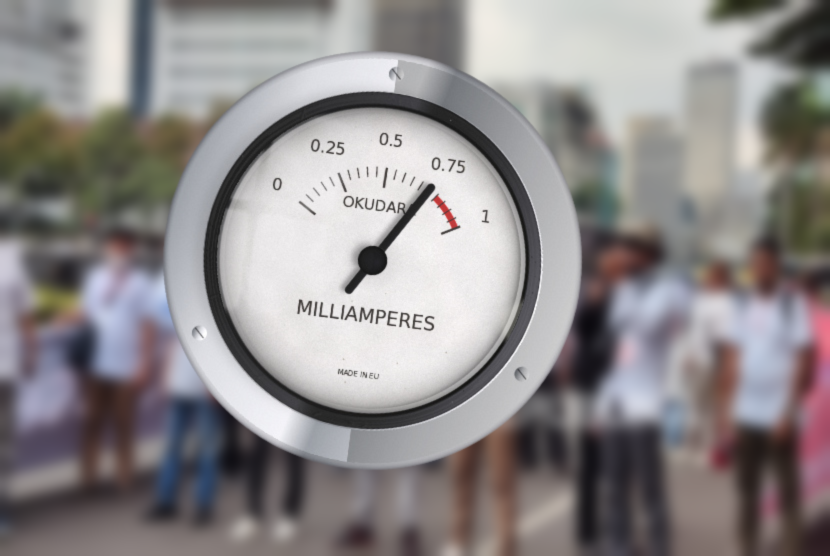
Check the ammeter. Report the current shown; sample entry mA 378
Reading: mA 0.75
